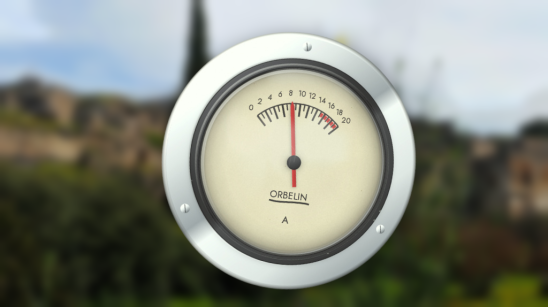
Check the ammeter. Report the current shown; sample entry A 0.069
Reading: A 8
